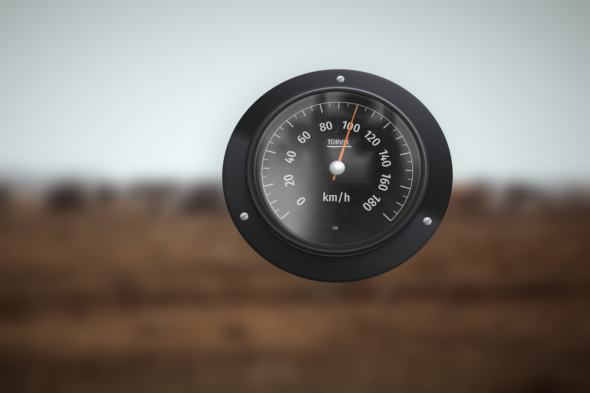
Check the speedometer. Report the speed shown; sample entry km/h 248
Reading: km/h 100
